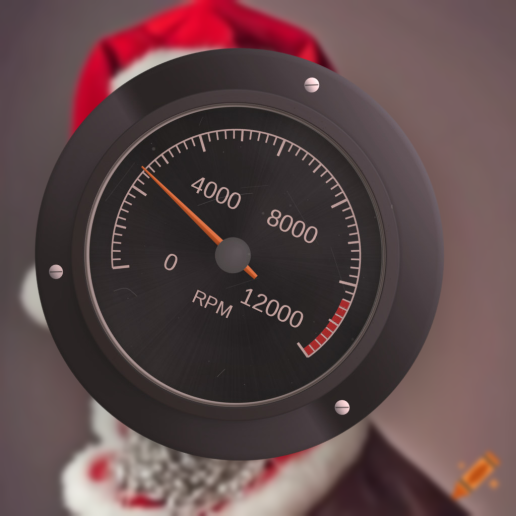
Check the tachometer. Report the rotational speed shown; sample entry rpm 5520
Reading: rpm 2500
